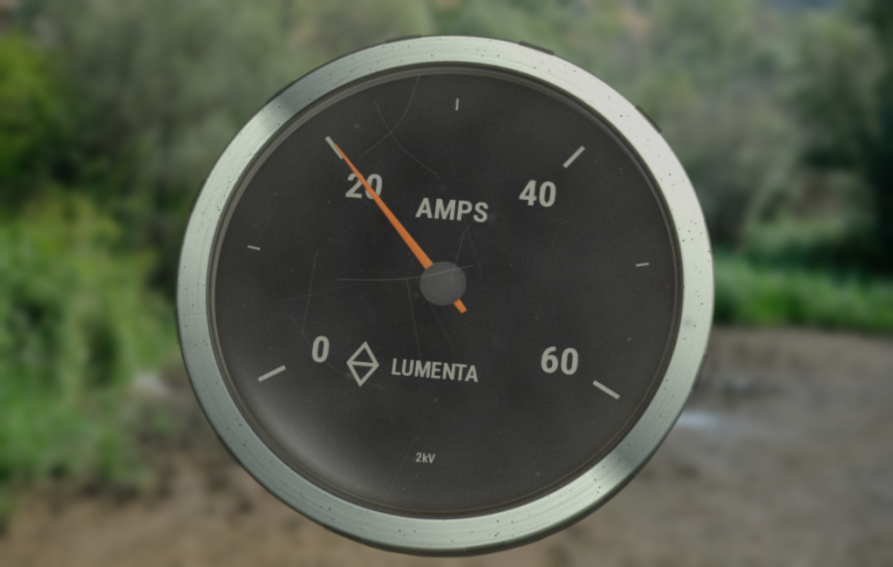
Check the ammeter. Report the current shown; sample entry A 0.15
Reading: A 20
